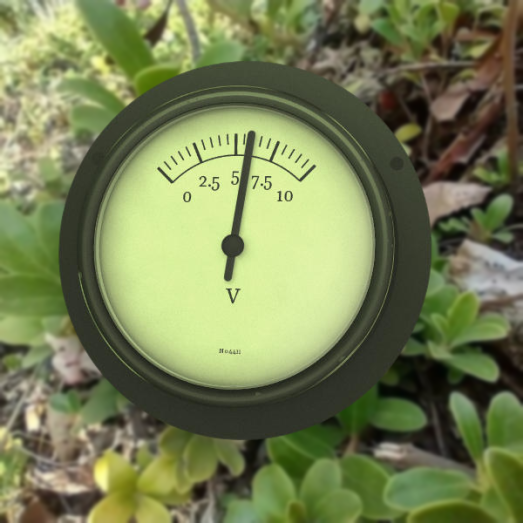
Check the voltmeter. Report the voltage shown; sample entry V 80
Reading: V 6
